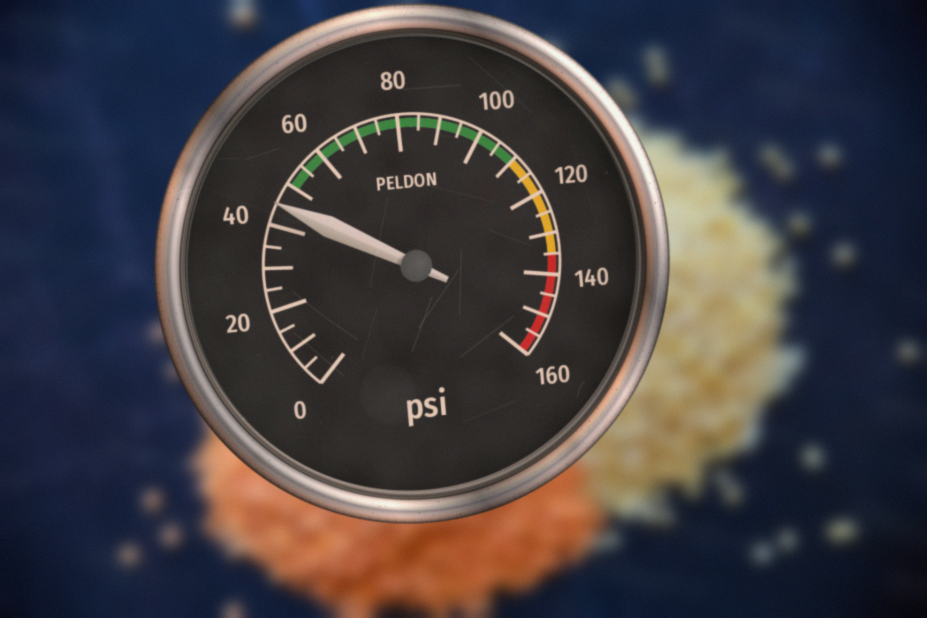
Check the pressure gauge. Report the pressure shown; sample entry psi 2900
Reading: psi 45
